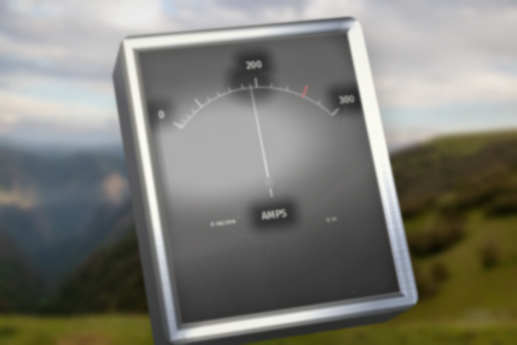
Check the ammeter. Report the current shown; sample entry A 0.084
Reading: A 190
